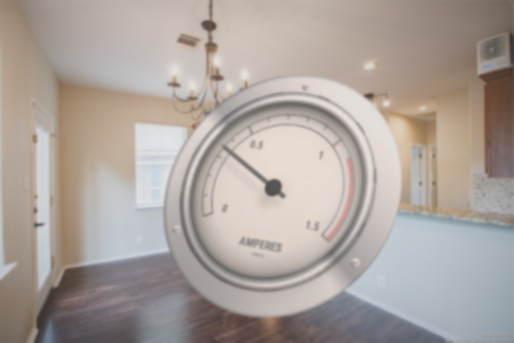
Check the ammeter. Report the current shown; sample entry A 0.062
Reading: A 0.35
